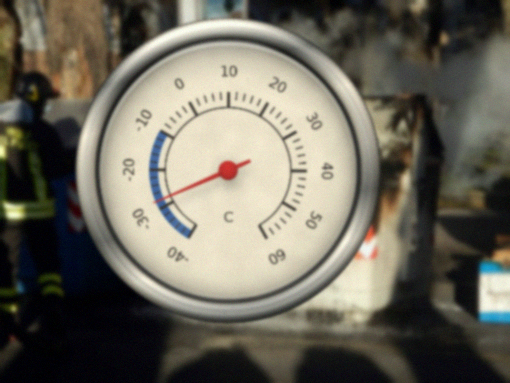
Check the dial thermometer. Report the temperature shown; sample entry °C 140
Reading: °C -28
